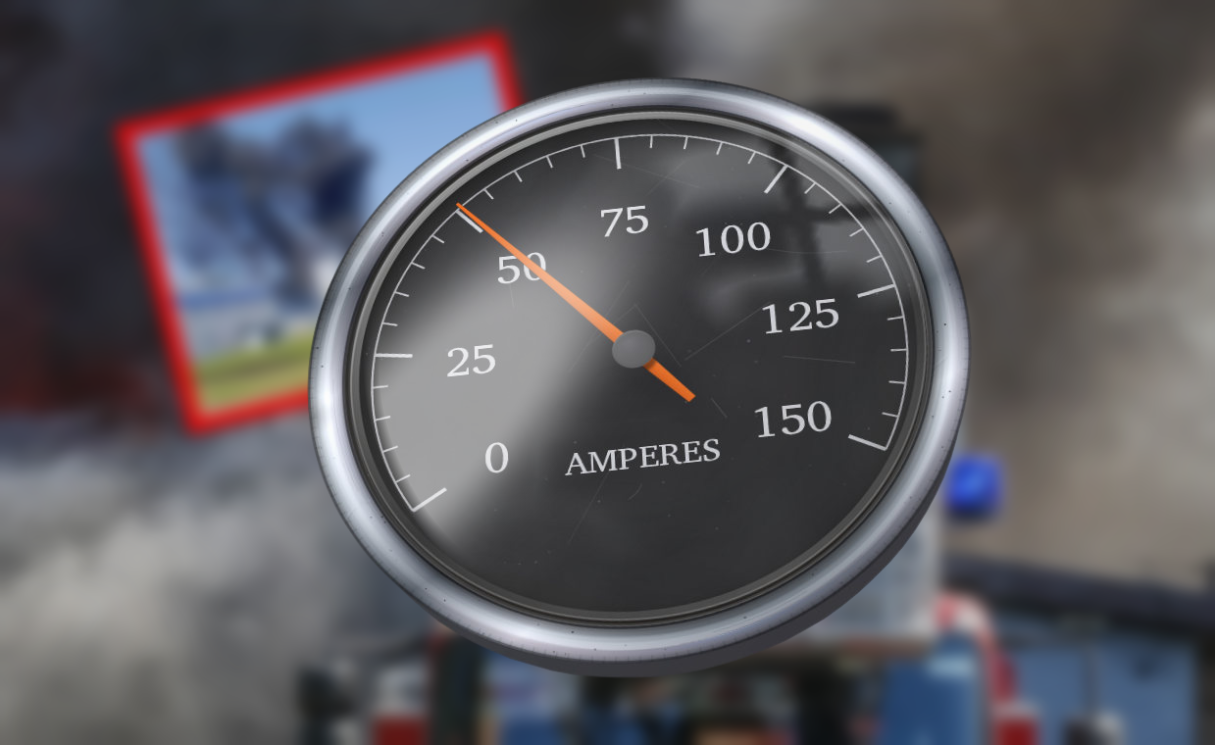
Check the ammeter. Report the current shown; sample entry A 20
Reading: A 50
